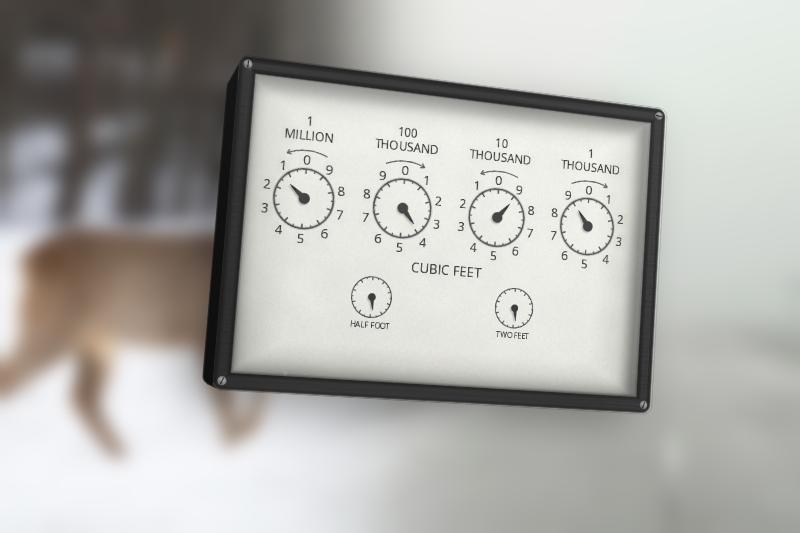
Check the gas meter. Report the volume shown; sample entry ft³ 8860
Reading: ft³ 138900
